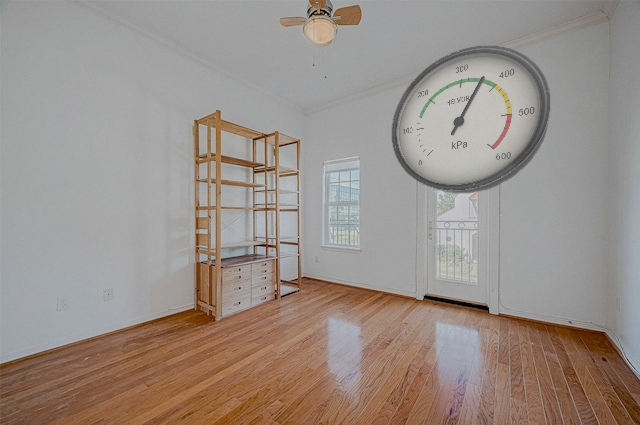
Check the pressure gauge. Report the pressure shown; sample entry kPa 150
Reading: kPa 360
